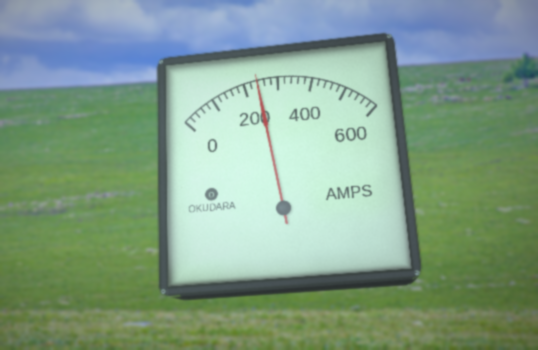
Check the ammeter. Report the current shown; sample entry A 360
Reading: A 240
